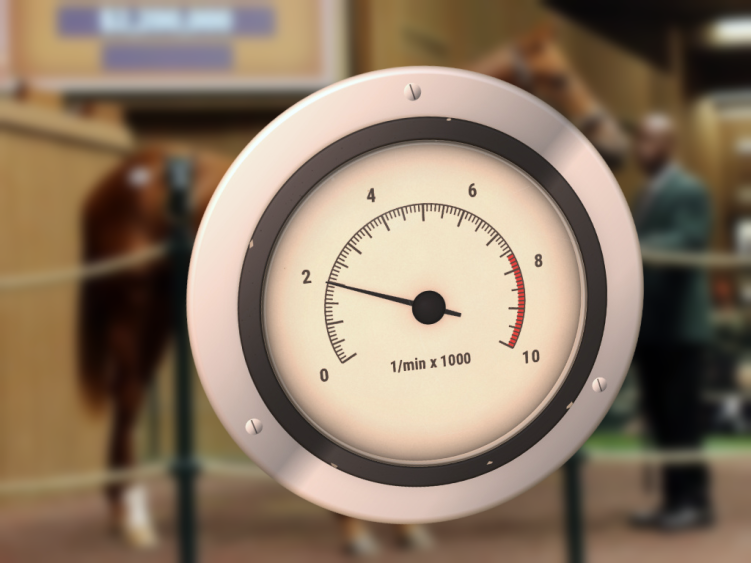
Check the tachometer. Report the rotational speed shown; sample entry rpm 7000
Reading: rpm 2000
